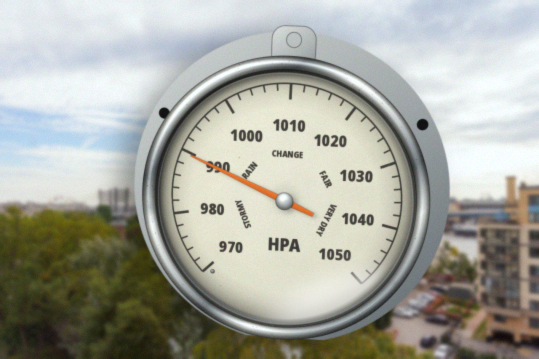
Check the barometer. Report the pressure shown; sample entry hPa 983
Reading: hPa 990
